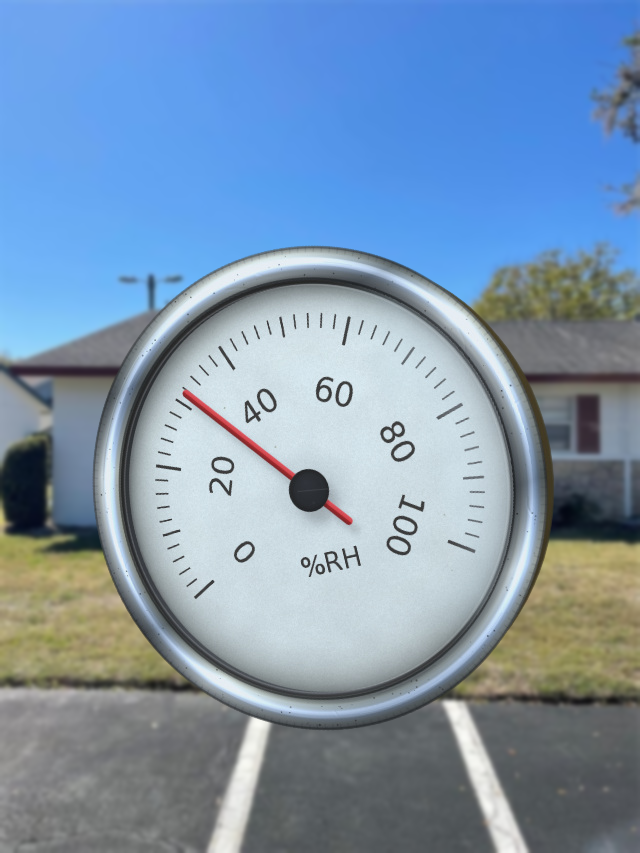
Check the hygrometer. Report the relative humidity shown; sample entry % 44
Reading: % 32
